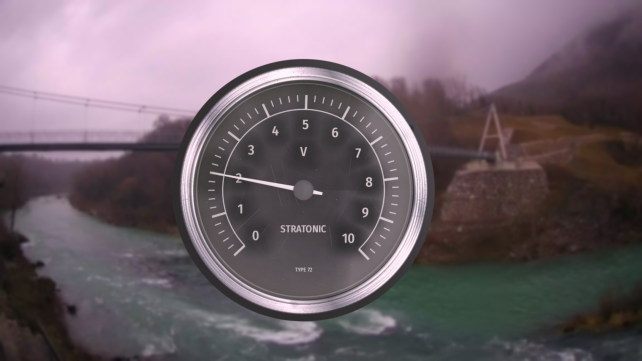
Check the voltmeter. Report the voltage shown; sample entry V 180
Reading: V 2
